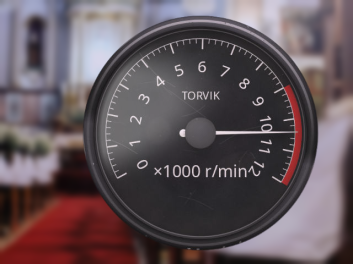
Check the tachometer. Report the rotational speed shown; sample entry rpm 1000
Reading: rpm 10400
